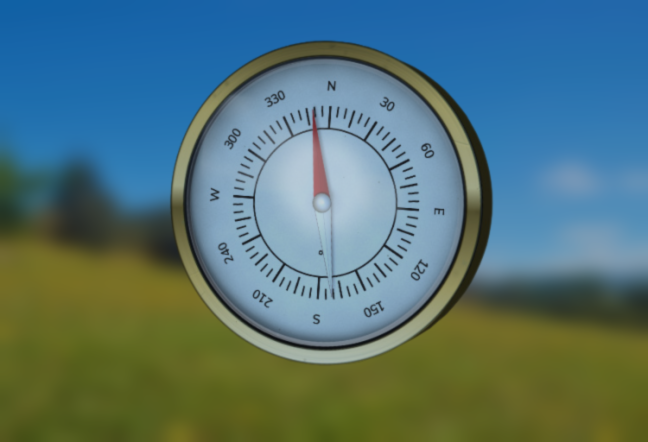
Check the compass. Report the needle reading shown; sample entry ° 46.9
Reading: ° 350
